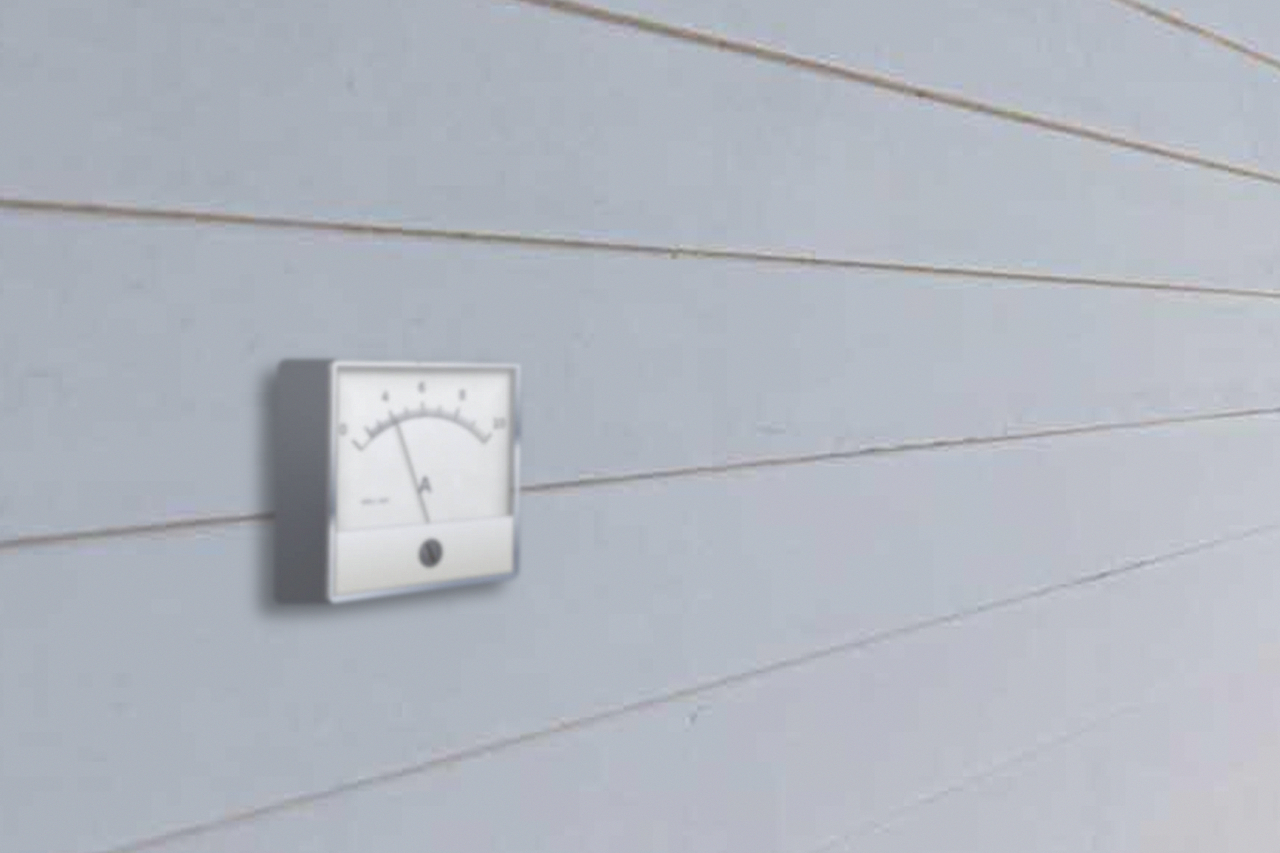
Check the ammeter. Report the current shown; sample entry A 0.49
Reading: A 4
